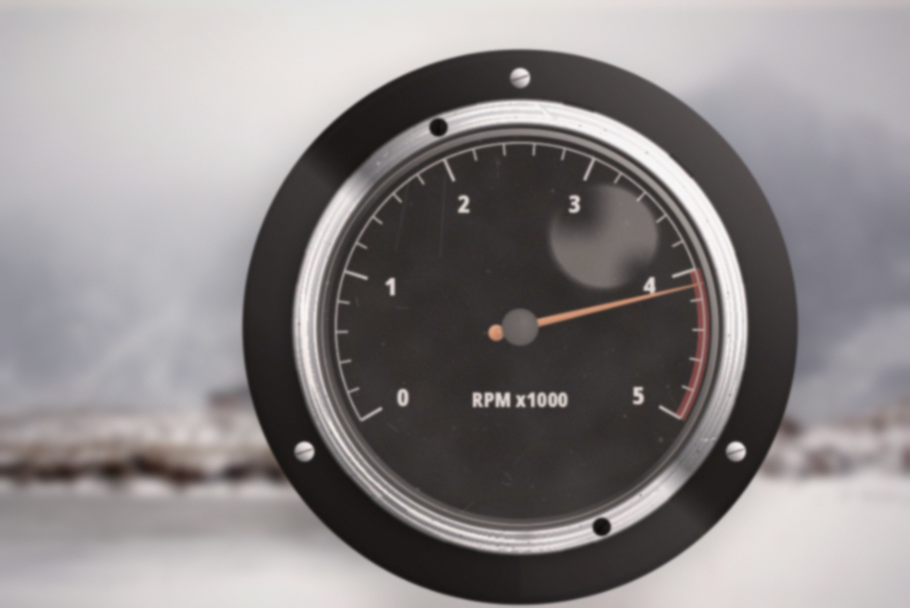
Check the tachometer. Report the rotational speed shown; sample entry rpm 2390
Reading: rpm 4100
